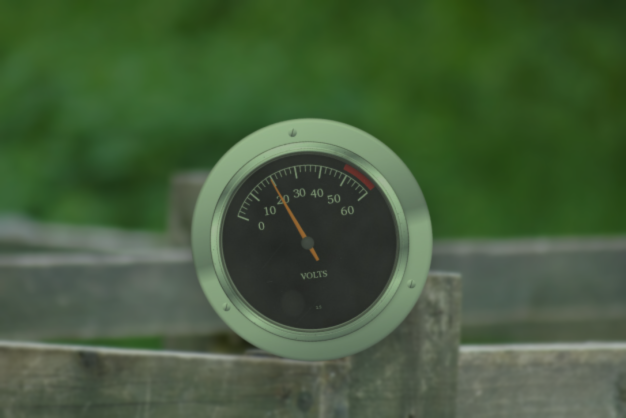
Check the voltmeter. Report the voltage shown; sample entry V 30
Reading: V 20
